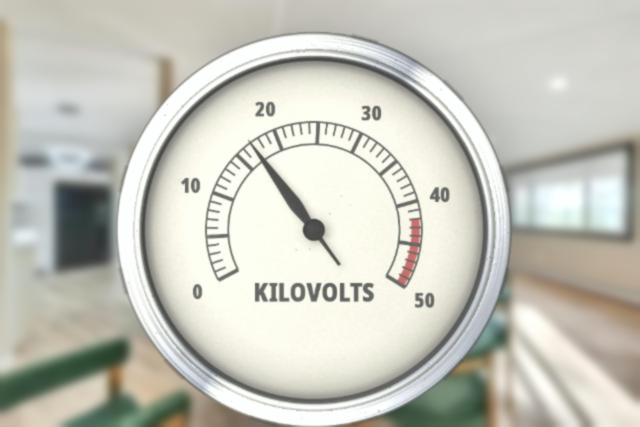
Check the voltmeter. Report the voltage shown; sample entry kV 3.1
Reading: kV 17
